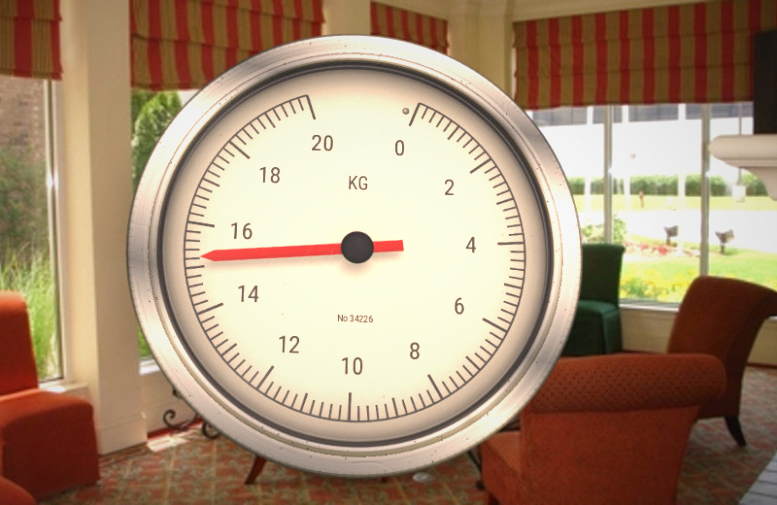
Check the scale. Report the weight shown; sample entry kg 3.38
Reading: kg 15.2
